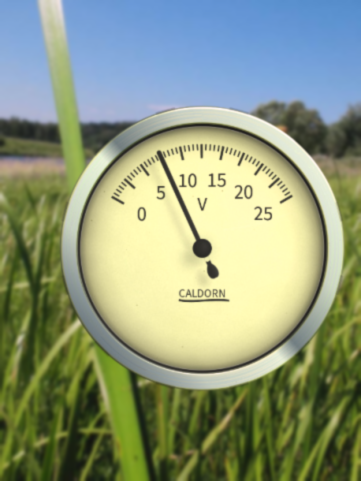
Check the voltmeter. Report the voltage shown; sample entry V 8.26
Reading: V 7.5
